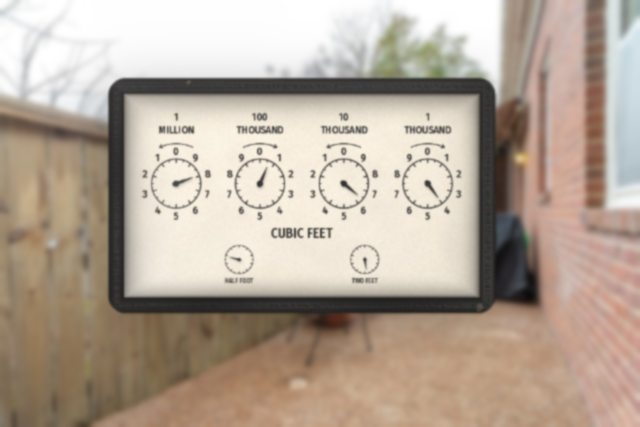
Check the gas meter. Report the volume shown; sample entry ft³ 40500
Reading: ft³ 806400
